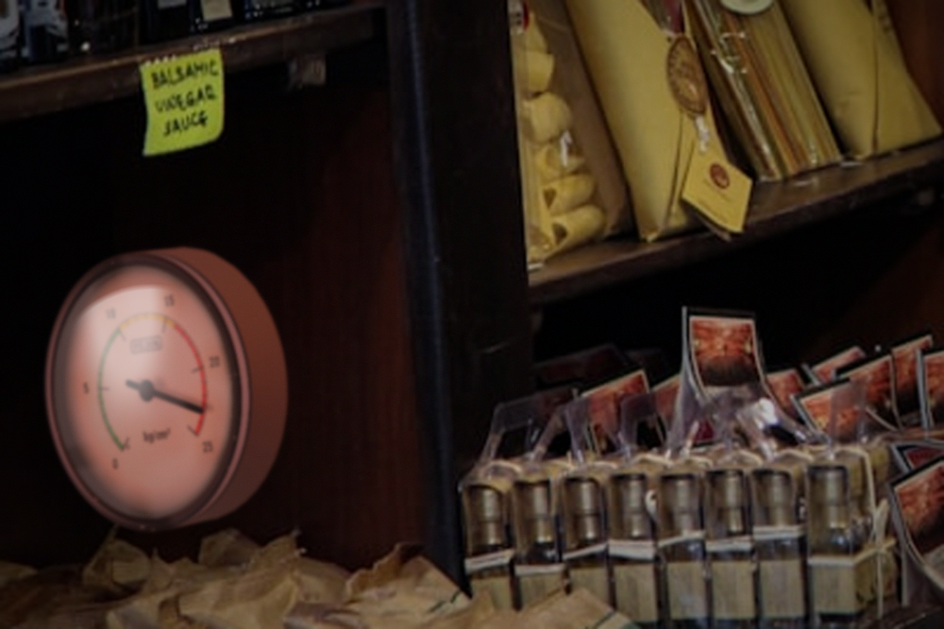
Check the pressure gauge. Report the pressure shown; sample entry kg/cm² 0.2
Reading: kg/cm² 23
